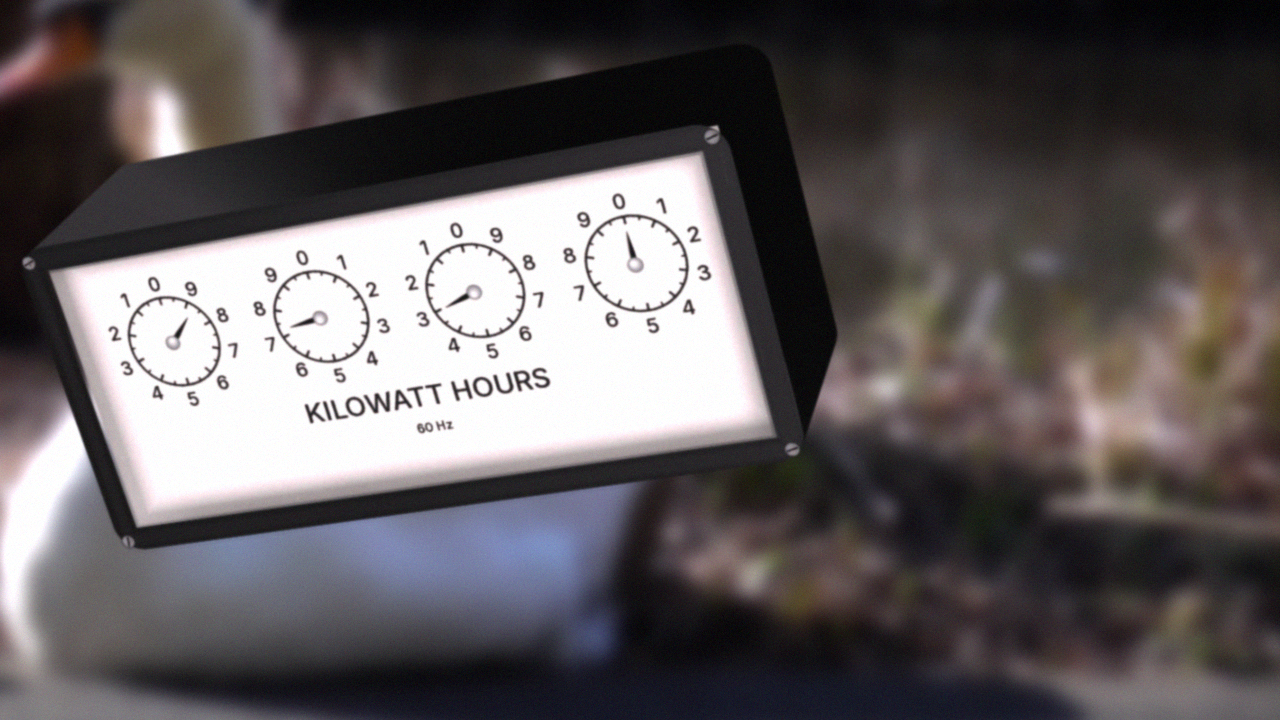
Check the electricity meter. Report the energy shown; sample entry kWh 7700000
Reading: kWh 8730
